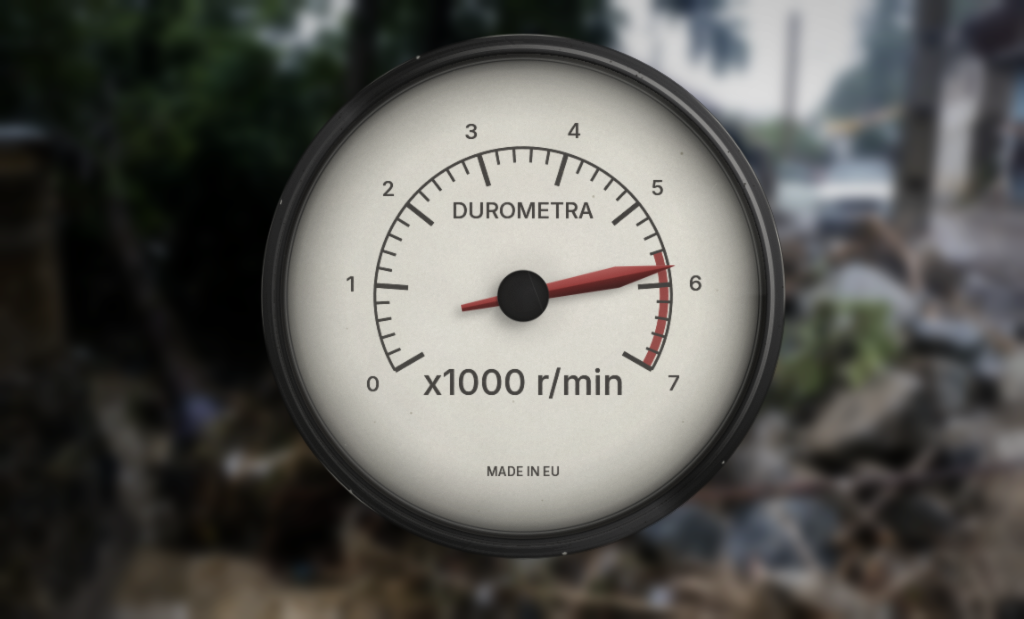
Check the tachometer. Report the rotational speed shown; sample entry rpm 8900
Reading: rpm 5800
